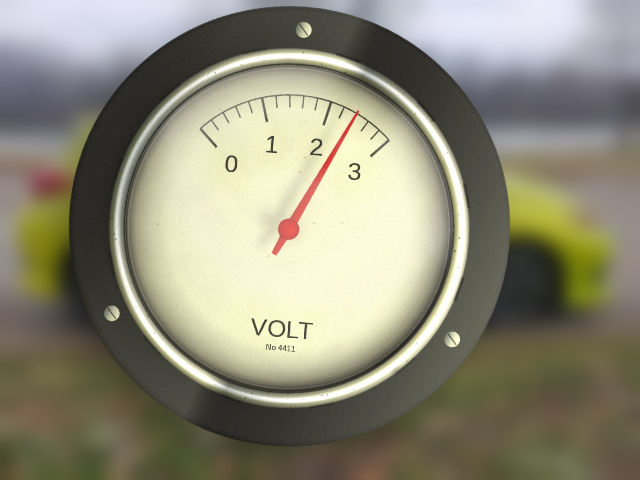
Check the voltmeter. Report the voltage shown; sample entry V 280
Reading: V 2.4
